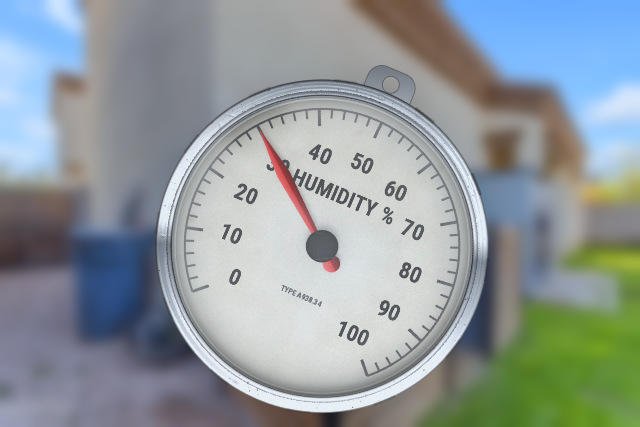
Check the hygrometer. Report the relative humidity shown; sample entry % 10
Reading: % 30
